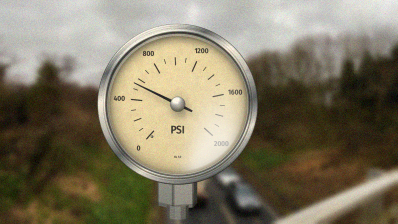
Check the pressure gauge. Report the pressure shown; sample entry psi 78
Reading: psi 550
